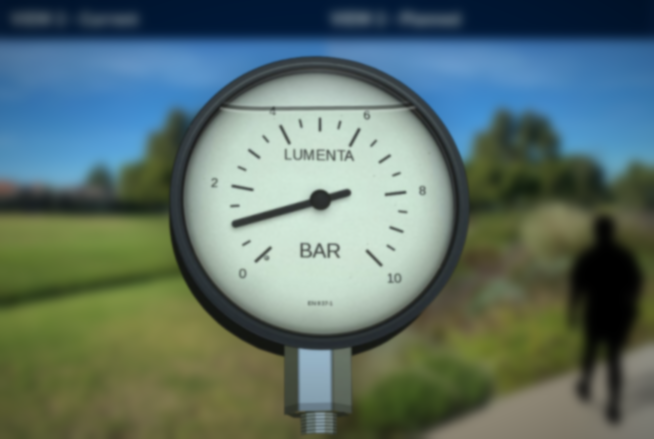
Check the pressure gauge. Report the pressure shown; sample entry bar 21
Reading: bar 1
